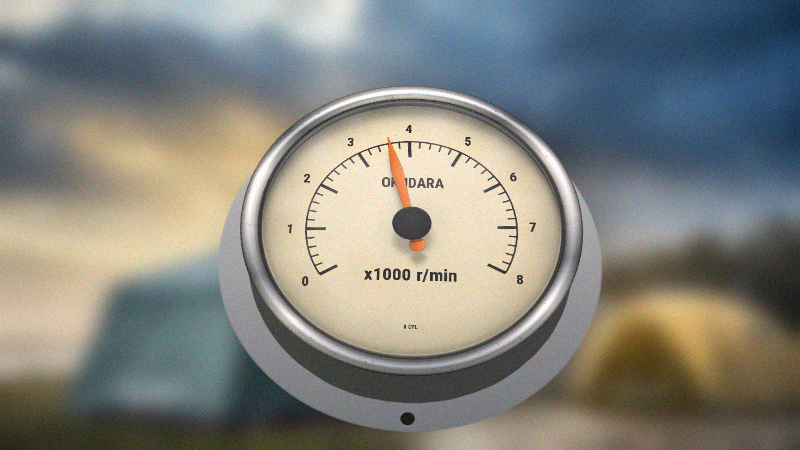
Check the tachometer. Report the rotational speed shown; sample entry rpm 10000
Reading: rpm 3600
